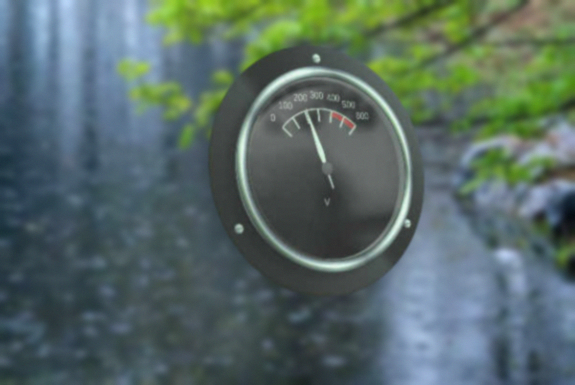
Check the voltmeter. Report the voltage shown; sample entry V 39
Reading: V 200
